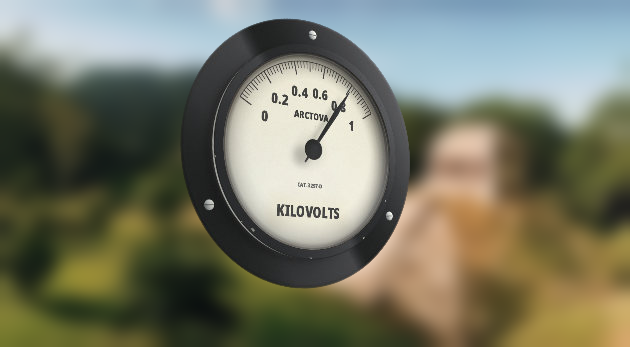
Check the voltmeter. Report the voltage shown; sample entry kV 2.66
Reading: kV 0.8
